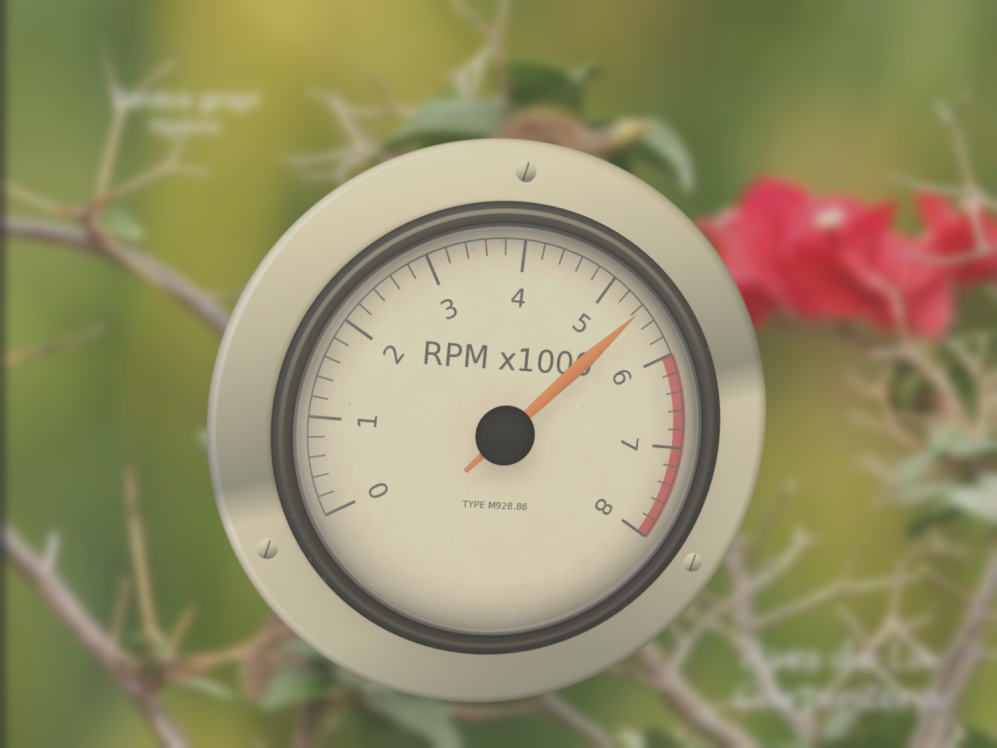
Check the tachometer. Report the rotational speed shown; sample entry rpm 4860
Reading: rpm 5400
